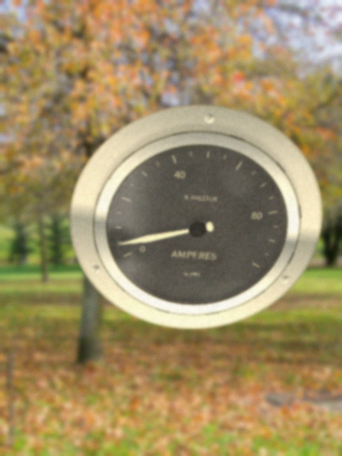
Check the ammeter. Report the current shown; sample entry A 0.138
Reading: A 5
